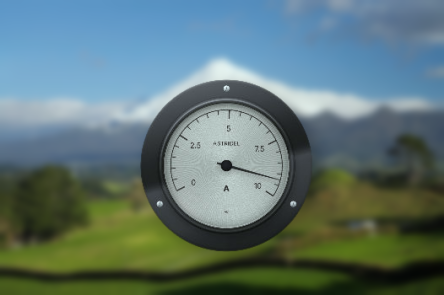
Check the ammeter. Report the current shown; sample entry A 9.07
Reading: A 9.25
